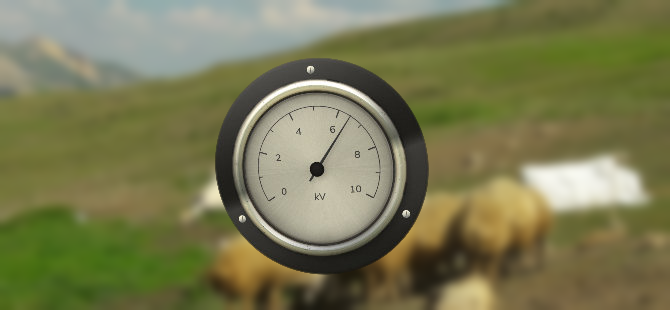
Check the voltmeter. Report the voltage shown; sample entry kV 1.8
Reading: kV 6.5
